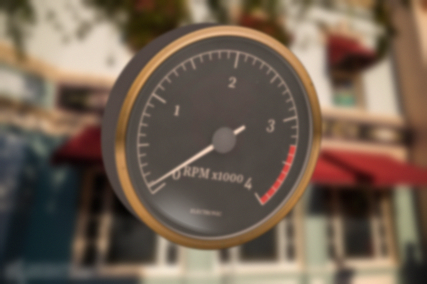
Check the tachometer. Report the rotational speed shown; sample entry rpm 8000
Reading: rpm 100
